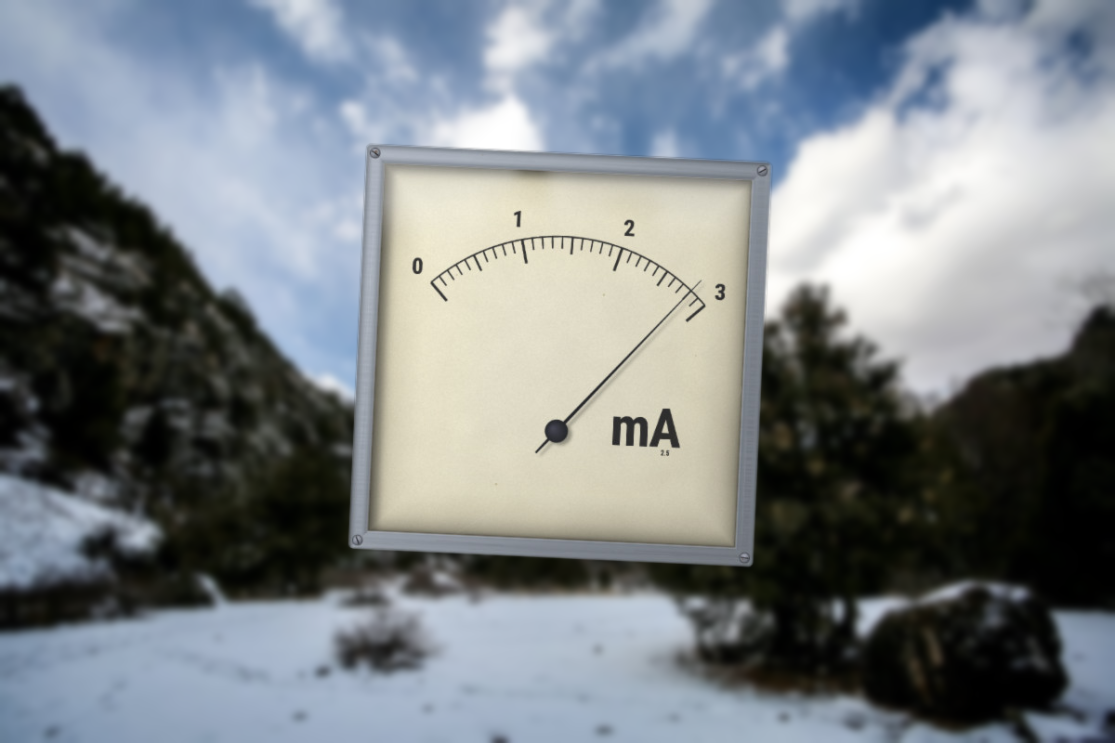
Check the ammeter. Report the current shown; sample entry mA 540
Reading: mA 2.8
